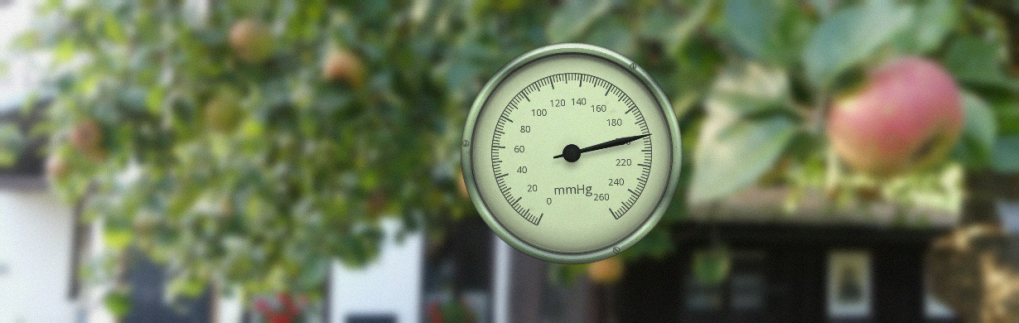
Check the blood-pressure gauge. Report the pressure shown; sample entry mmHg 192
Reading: mmHg 200
